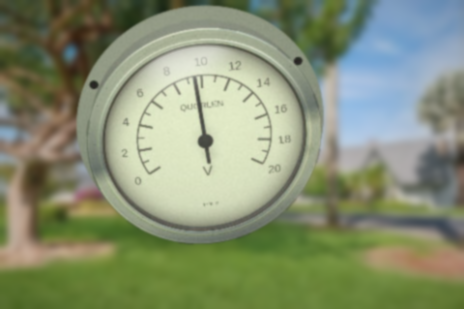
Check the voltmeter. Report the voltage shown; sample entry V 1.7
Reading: V 9.5
